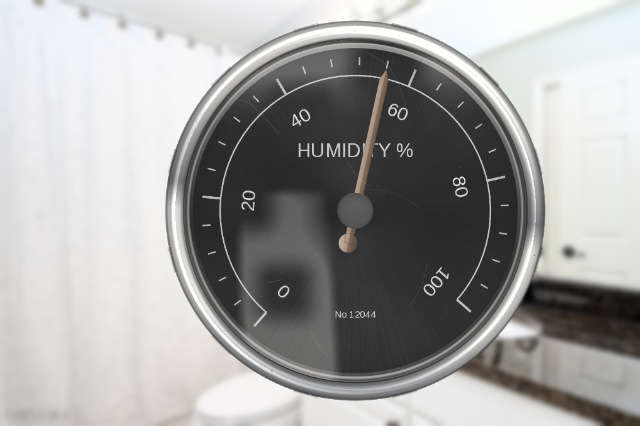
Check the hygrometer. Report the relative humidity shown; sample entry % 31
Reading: % 56
